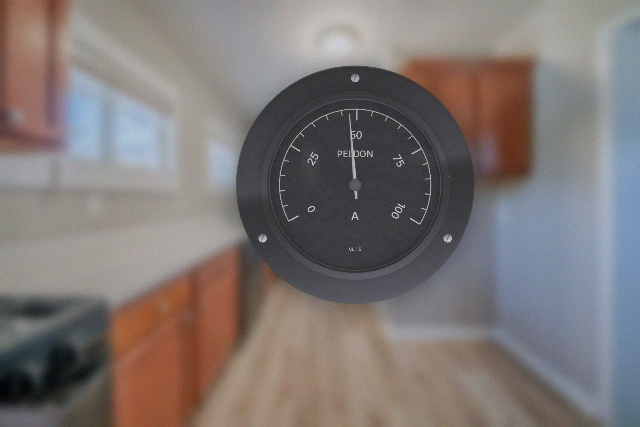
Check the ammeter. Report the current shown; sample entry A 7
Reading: A 47.5
